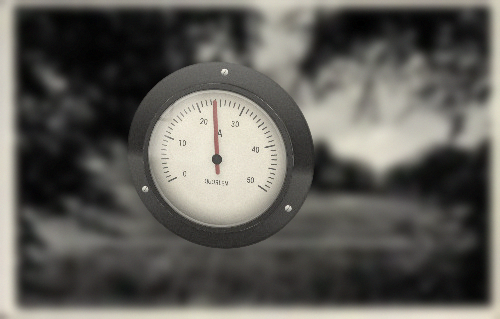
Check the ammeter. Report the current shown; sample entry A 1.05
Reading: A 24
